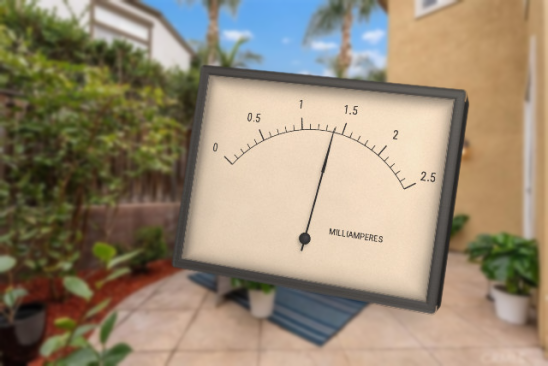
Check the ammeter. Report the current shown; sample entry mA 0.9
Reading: mA 1.4
